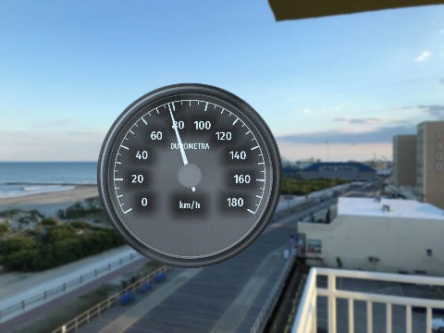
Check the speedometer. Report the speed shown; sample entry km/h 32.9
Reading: km/h 77.5
